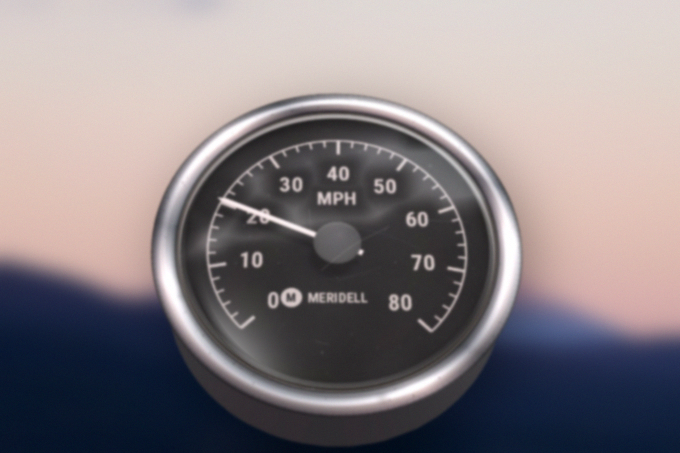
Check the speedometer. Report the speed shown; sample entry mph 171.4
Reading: mph 20
